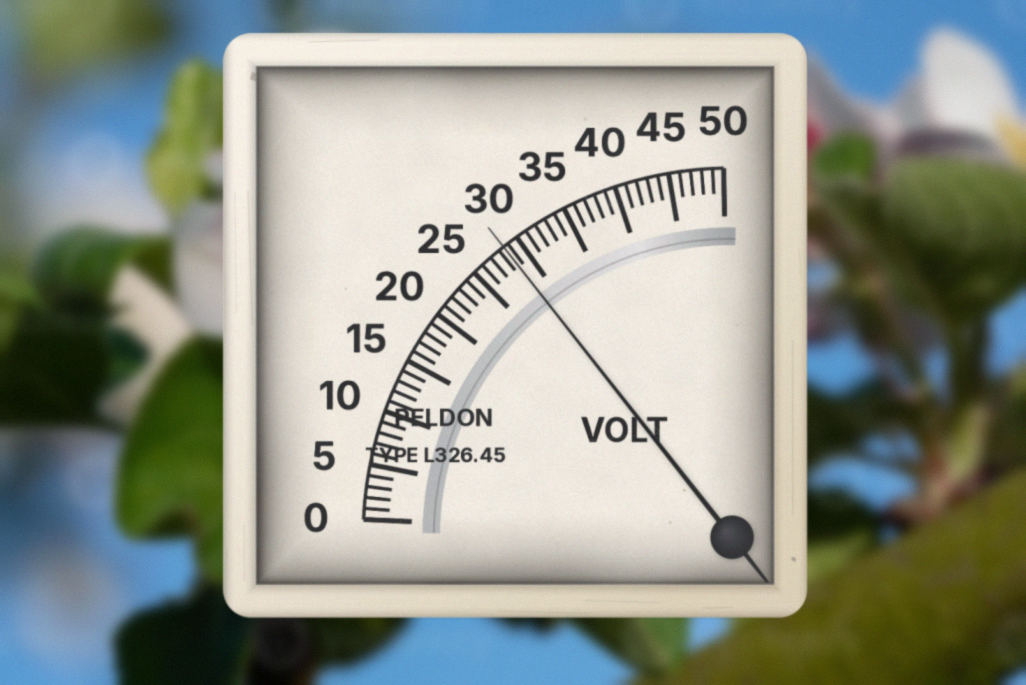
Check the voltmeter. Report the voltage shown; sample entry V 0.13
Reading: V 28.5
